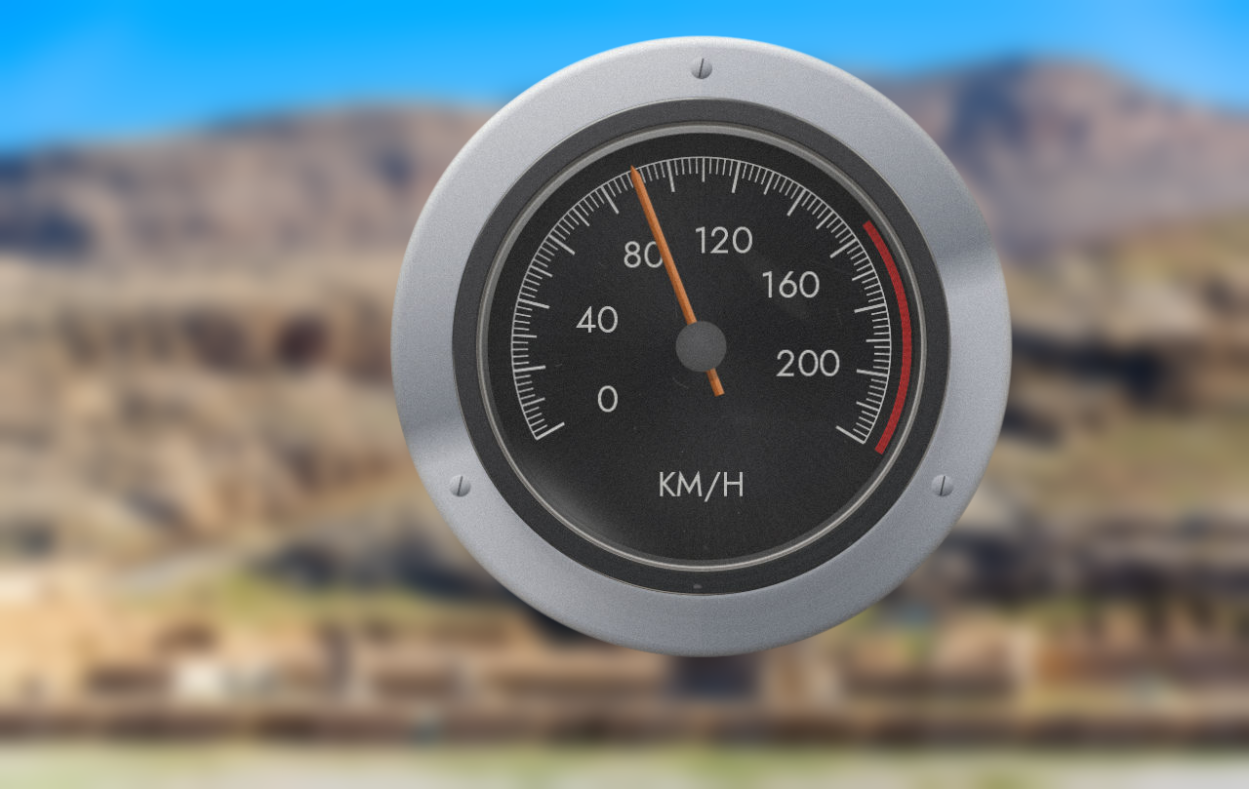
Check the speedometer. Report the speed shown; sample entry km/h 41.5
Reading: km/h 90
